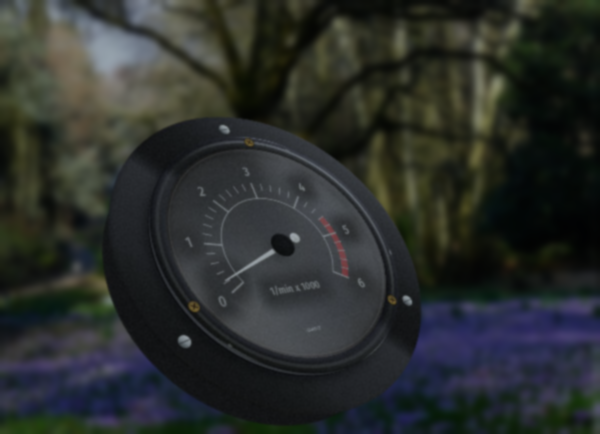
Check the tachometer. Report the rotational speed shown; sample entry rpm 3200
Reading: rpm 200
